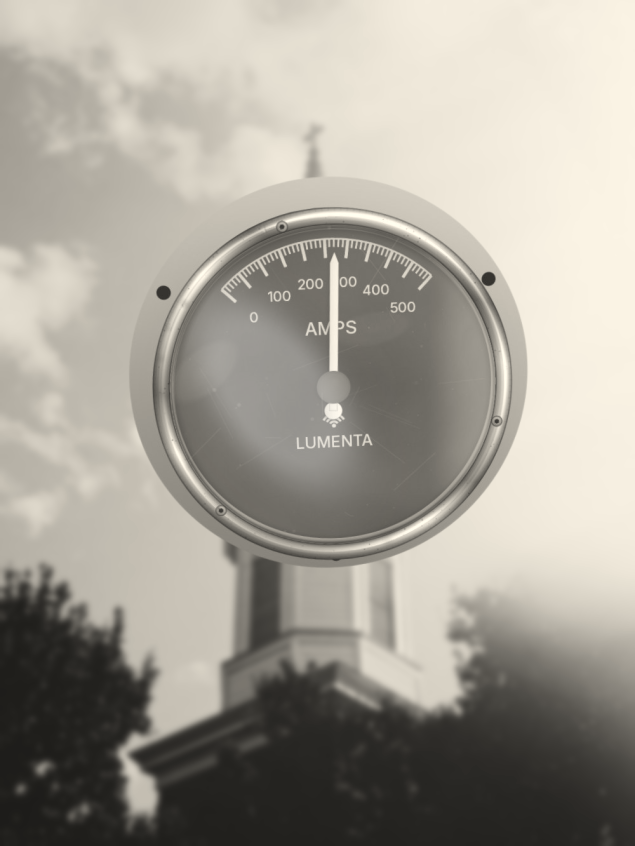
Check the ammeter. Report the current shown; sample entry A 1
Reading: A 270
